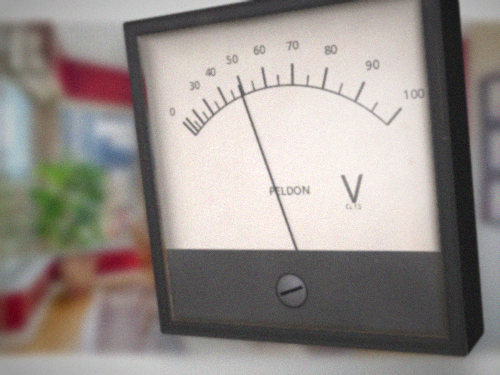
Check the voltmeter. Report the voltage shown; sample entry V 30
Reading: V 50
